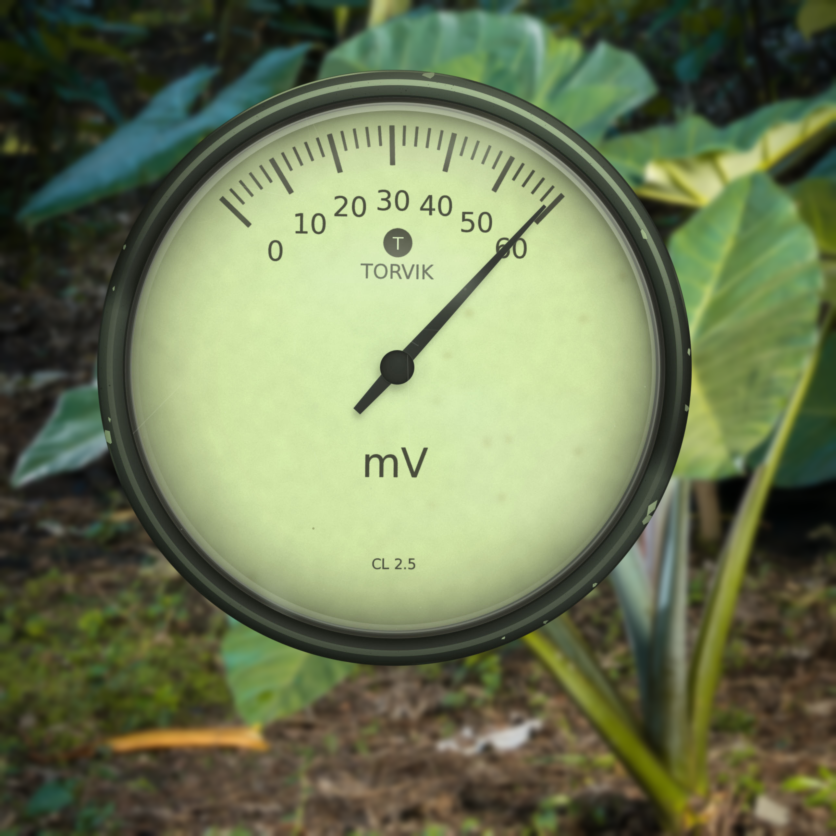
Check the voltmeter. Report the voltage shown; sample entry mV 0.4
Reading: mV 59
